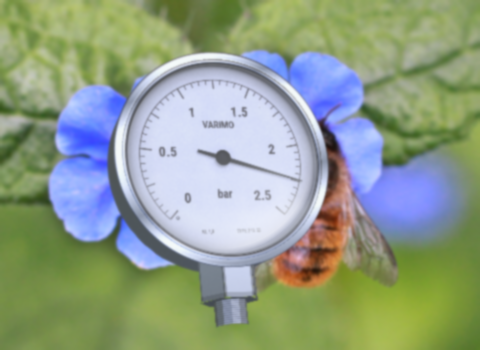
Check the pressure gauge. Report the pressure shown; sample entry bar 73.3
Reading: bar 2.25
